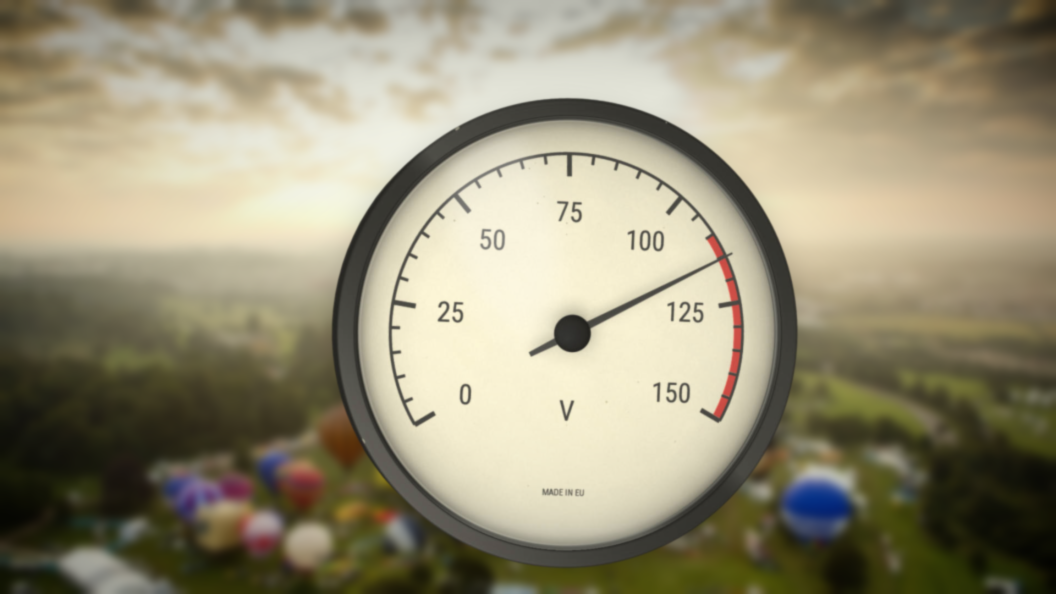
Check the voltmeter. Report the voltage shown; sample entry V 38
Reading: V 115
